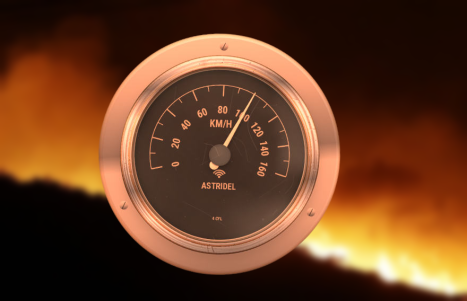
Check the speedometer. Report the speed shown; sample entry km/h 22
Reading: km/h 100
